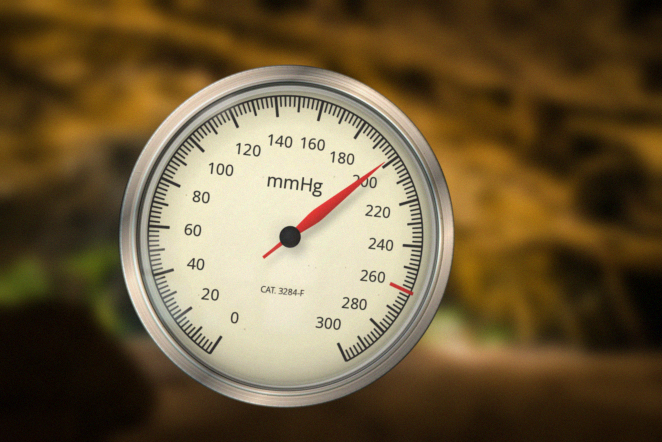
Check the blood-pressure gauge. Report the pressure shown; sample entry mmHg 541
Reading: mmHg 198
